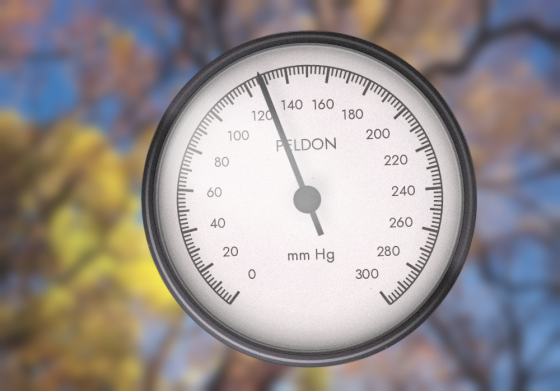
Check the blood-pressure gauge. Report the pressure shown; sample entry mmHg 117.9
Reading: mmHg 128
